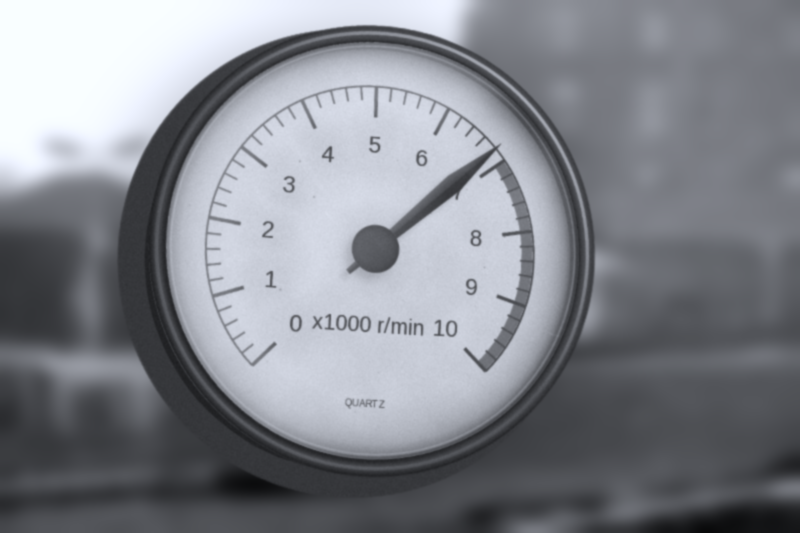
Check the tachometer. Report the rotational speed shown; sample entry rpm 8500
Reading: rpm 6800
